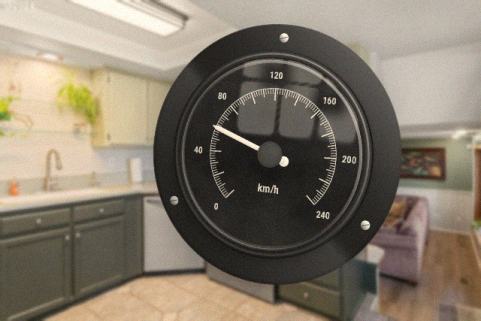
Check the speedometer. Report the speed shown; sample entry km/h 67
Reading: km/h 60
